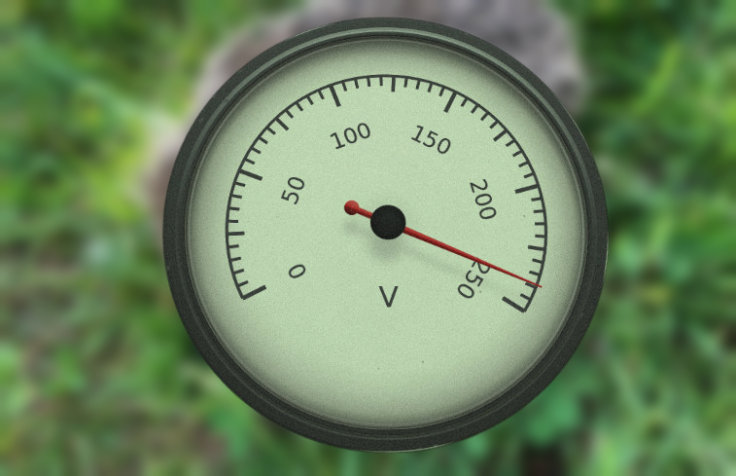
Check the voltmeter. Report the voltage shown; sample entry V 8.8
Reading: V 240
